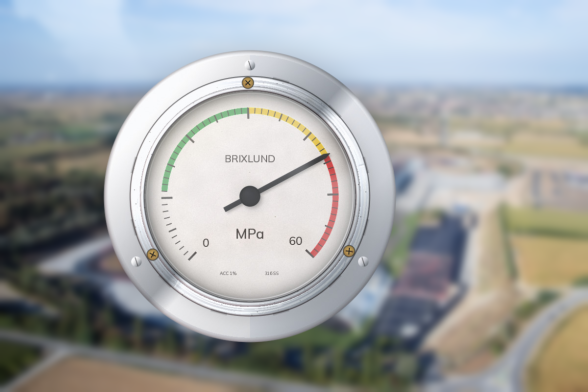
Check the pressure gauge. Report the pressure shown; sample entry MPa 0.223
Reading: MPa 44
